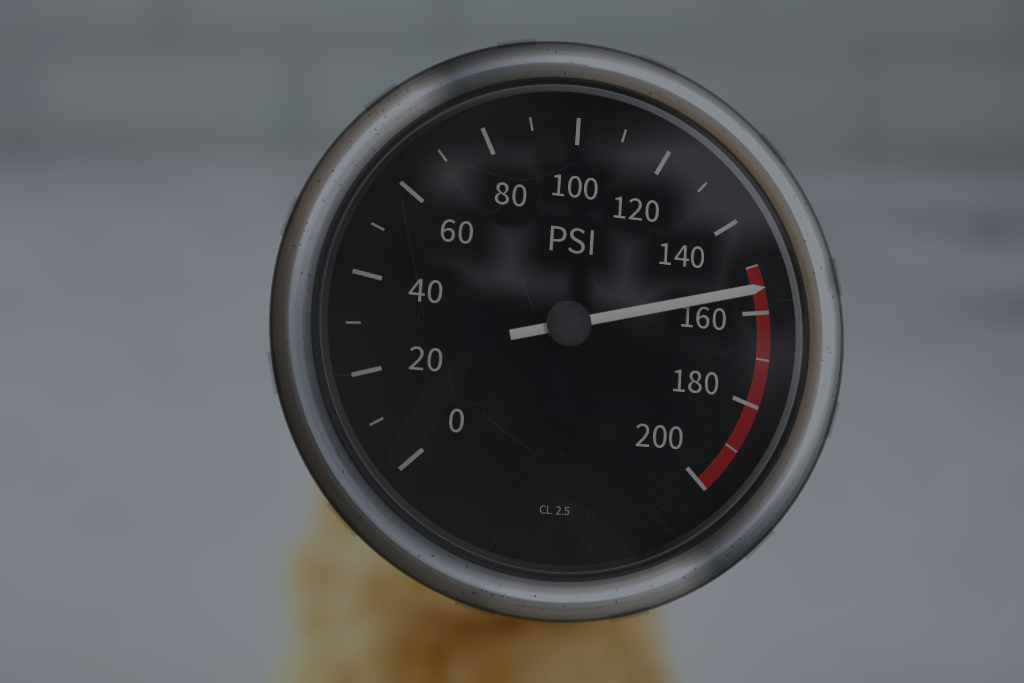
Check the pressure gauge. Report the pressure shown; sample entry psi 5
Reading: psi 155
